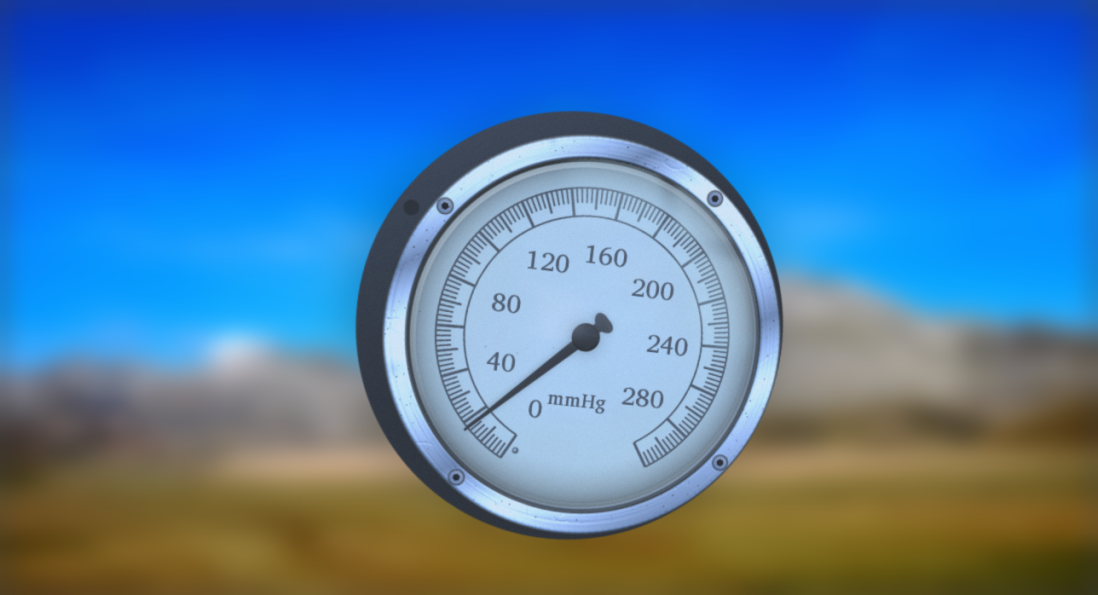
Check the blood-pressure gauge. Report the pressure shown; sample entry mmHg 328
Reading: mmHg 18
